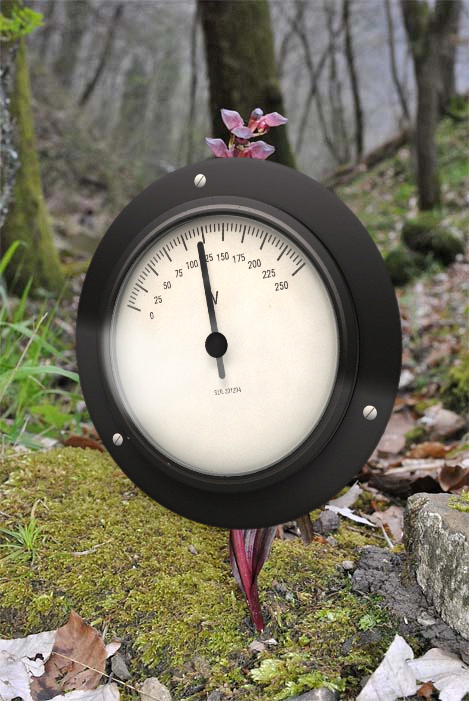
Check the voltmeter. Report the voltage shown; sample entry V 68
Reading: V 125
